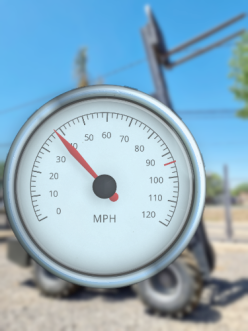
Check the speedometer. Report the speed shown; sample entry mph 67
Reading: mph 38
